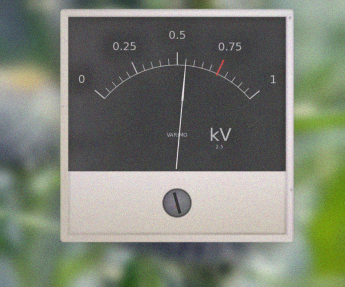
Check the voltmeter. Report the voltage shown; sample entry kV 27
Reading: kV 0.55
